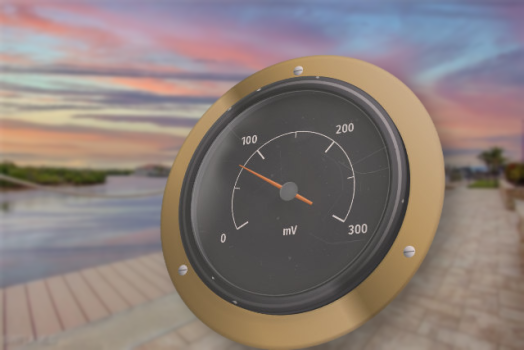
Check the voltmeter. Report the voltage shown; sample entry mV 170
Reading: mV 75
